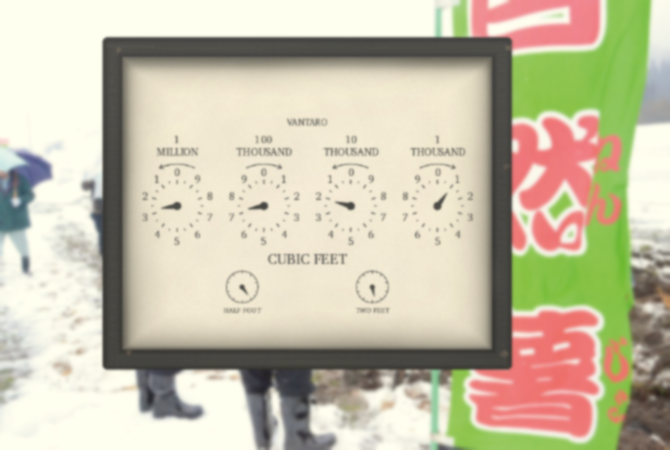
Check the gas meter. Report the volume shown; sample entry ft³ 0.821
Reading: ft³ 272100
